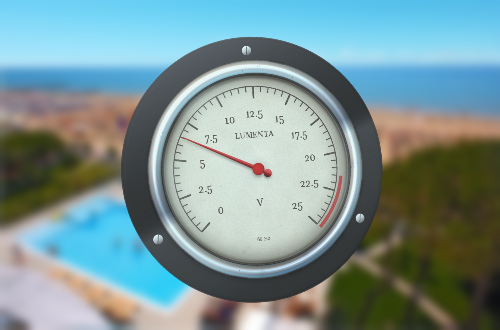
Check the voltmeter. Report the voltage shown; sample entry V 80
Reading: V 6.5
